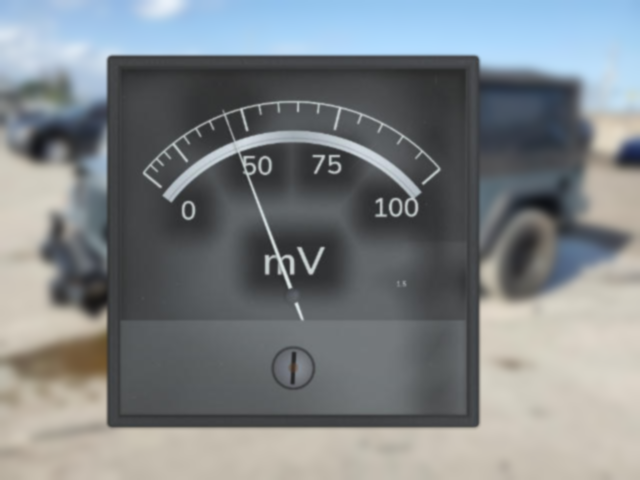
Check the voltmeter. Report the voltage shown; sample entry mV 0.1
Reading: mV 45
